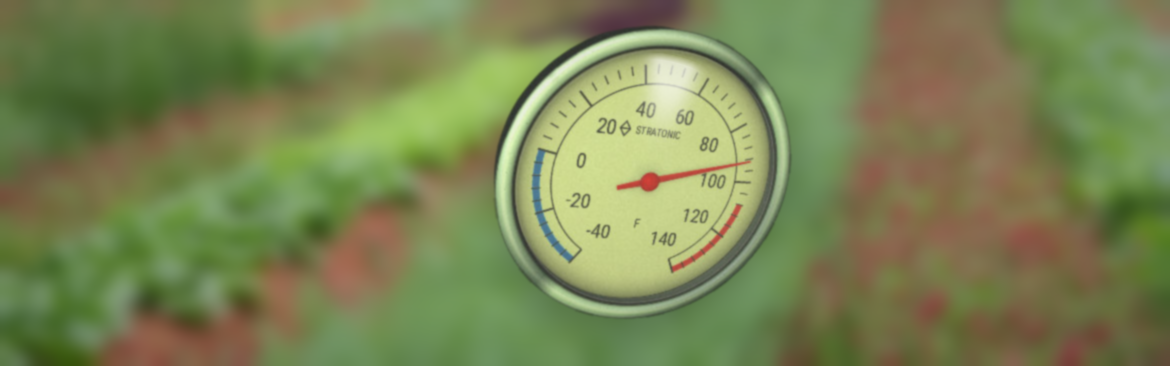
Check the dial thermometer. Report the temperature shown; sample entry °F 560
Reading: °F 92
